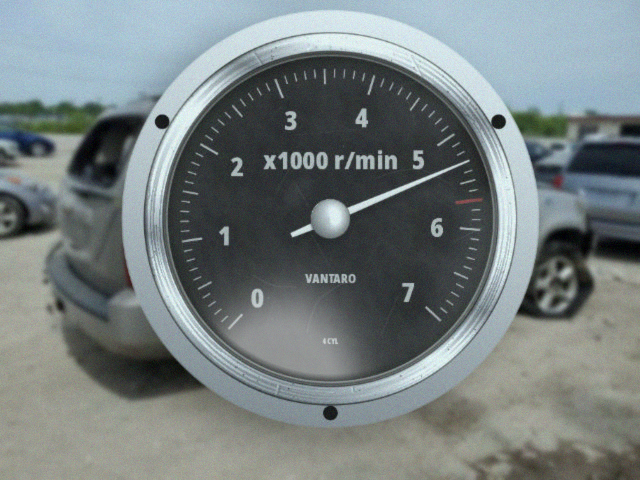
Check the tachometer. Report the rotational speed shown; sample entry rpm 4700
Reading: rpm 5300
